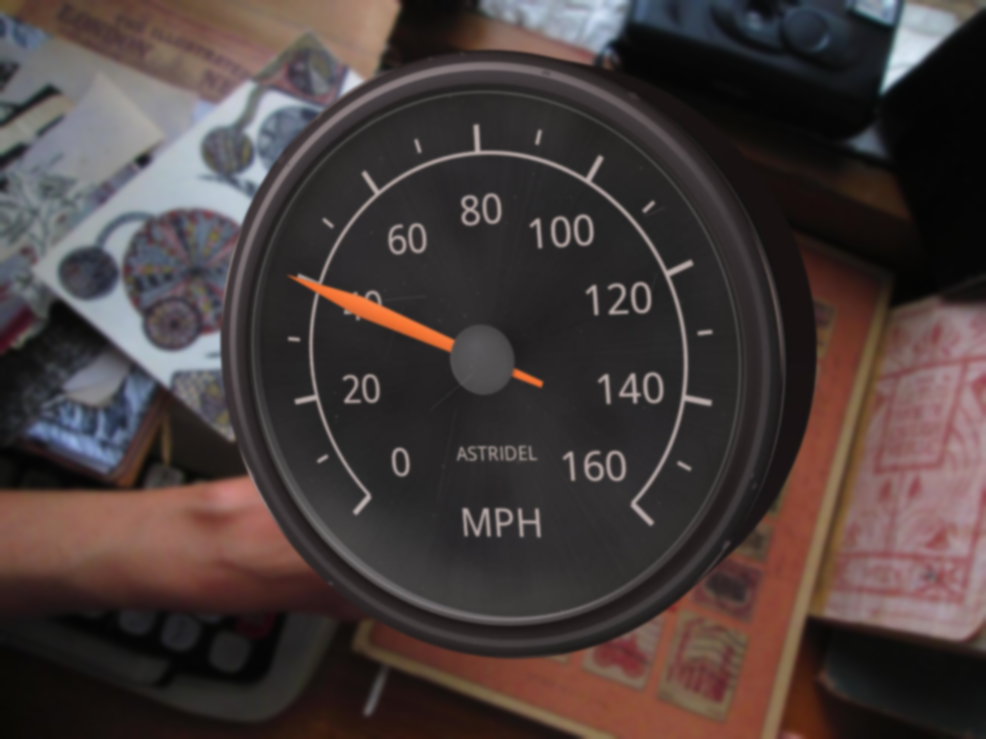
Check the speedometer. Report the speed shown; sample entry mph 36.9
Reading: mph 40
